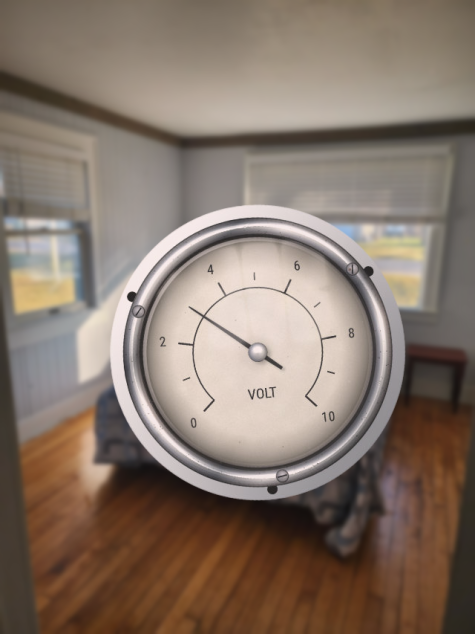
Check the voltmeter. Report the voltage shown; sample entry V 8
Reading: V 3
